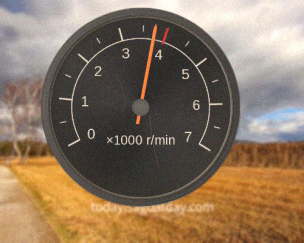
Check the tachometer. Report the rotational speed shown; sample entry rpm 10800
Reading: rpm 3750
